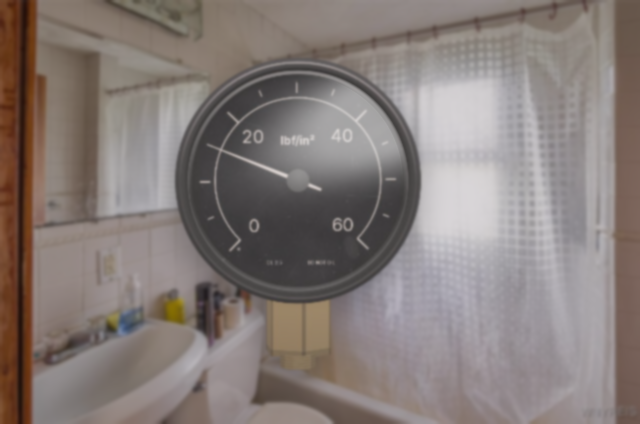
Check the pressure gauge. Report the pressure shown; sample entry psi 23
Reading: psi 15
